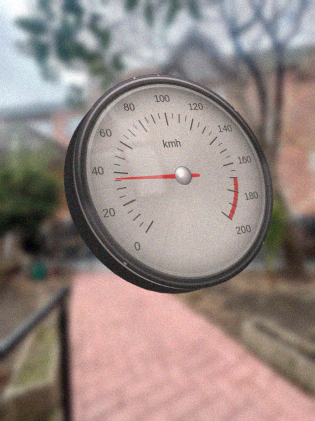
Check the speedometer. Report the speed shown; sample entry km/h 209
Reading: km/h 35
